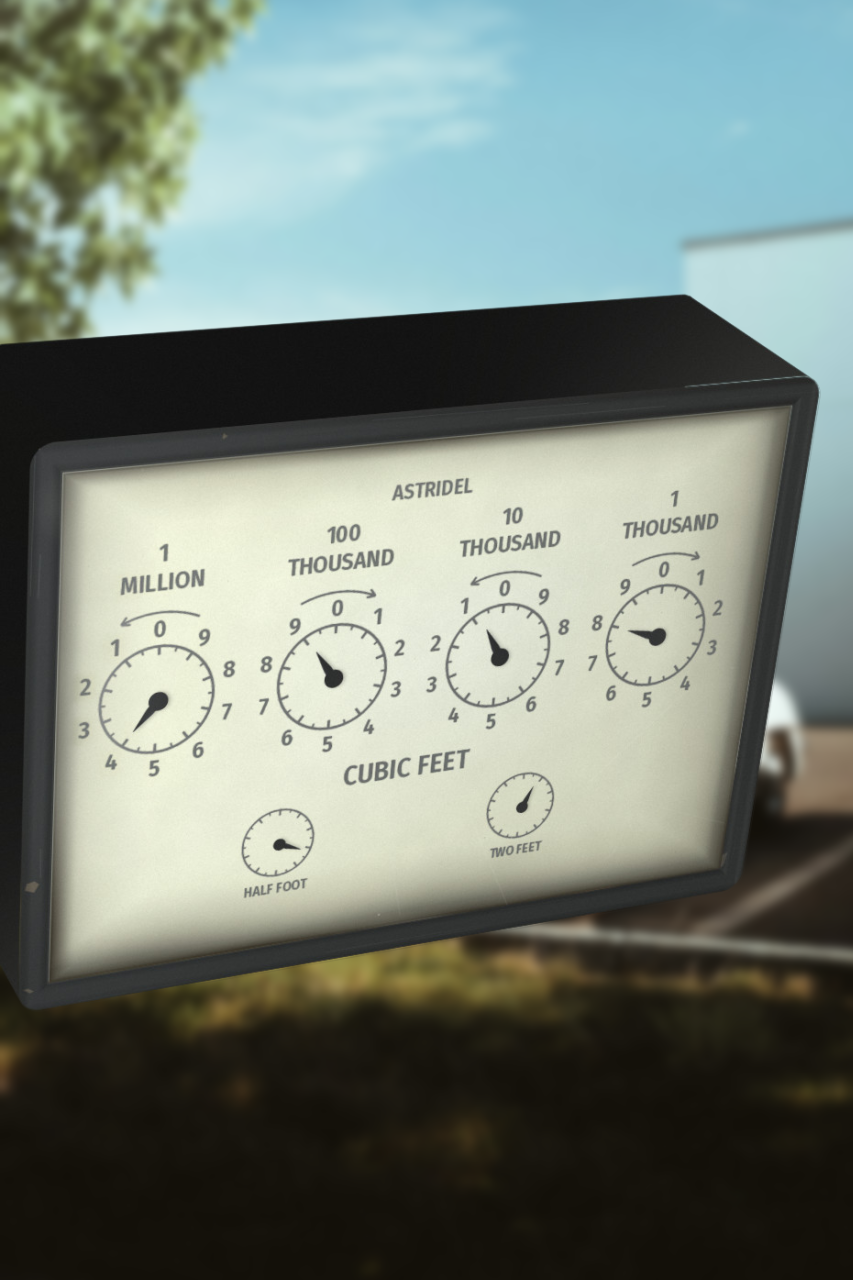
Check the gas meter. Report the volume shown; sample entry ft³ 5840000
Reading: ft³ 390800
